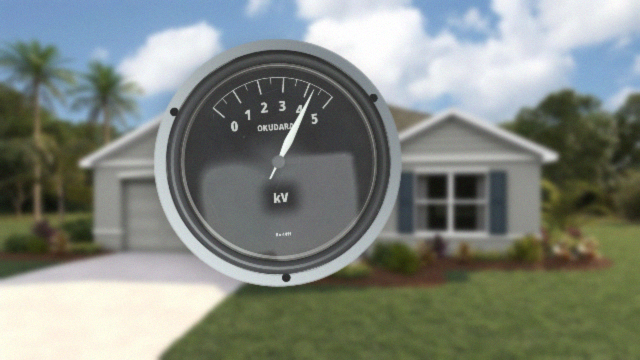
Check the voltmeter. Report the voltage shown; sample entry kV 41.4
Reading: kV 4.25
